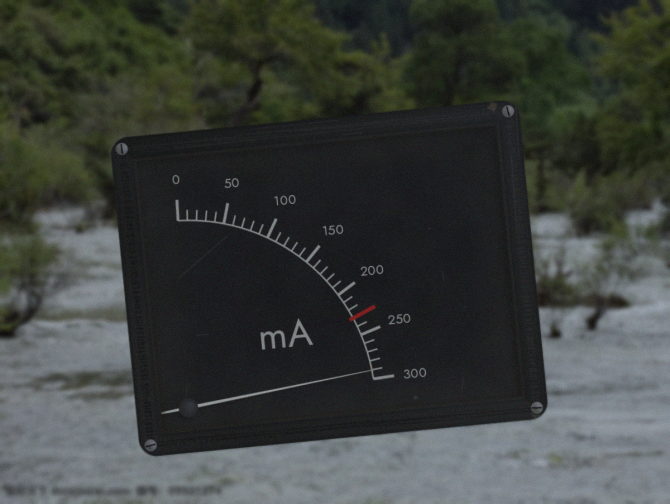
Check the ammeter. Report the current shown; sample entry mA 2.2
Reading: mA 290
